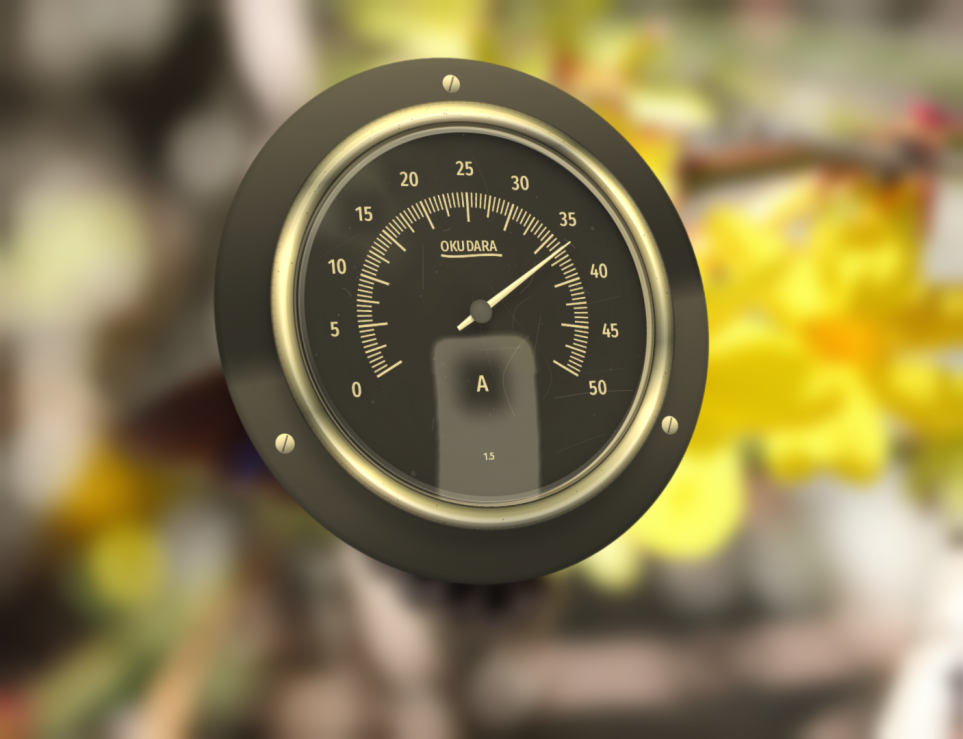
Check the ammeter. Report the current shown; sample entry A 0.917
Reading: A 36.5
